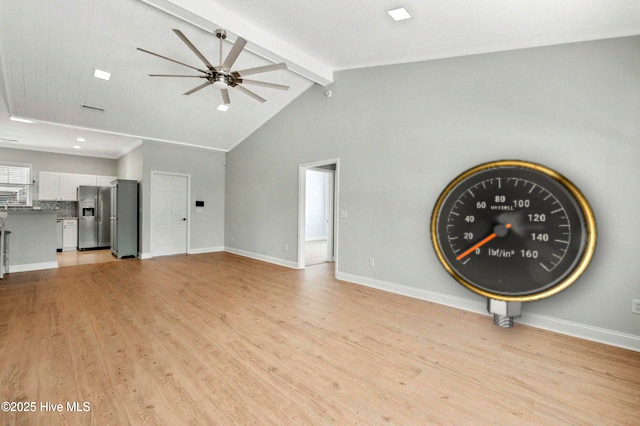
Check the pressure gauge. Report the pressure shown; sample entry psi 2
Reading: psi 5
